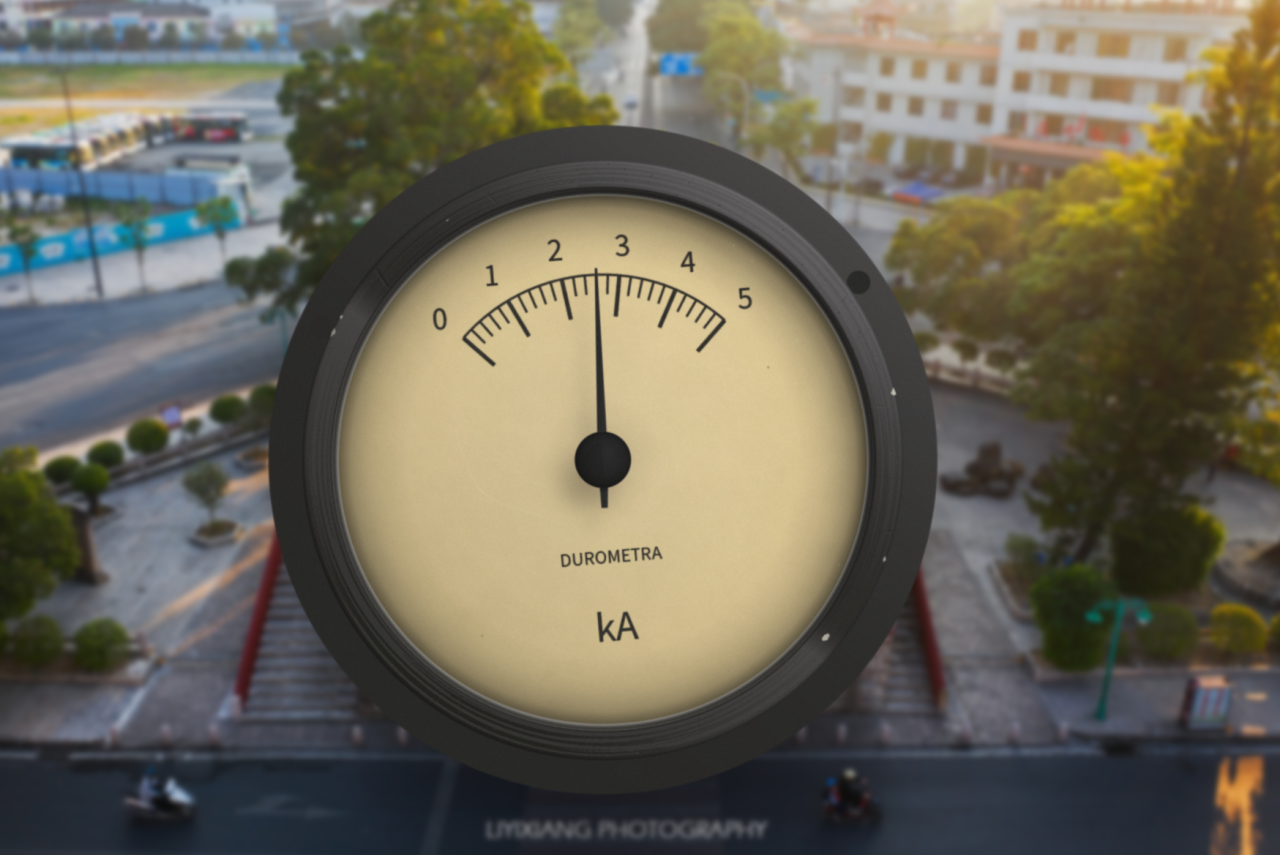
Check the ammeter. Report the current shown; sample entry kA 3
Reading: kA 2.6
